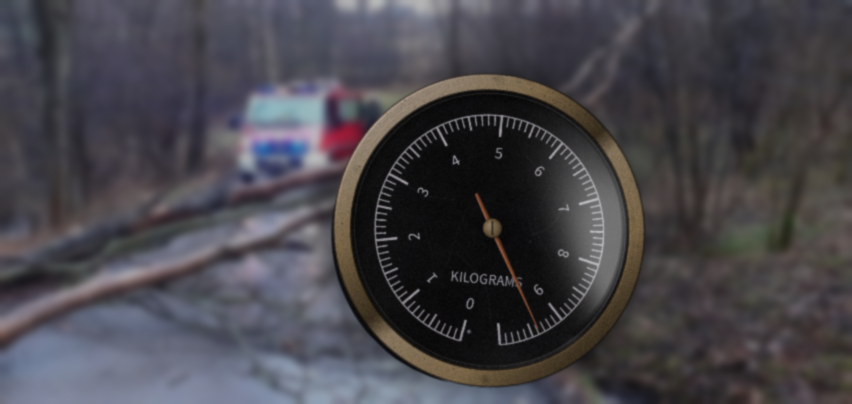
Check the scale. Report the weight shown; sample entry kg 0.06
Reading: kg 9.4
